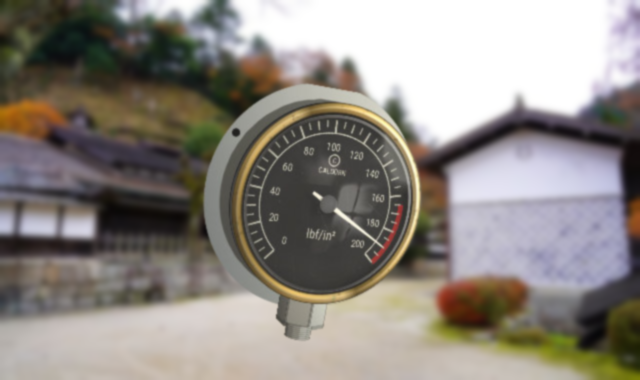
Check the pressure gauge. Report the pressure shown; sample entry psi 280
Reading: psi 190
